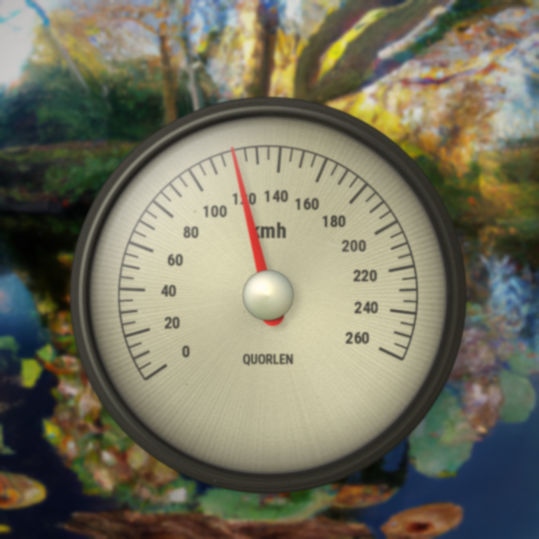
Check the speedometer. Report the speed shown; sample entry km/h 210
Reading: km/h 120
